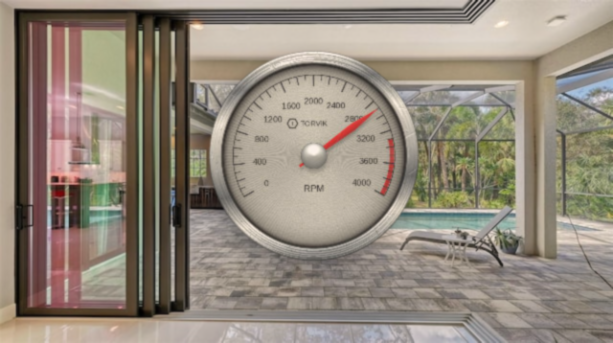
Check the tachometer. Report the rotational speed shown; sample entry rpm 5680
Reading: rpm 2900
